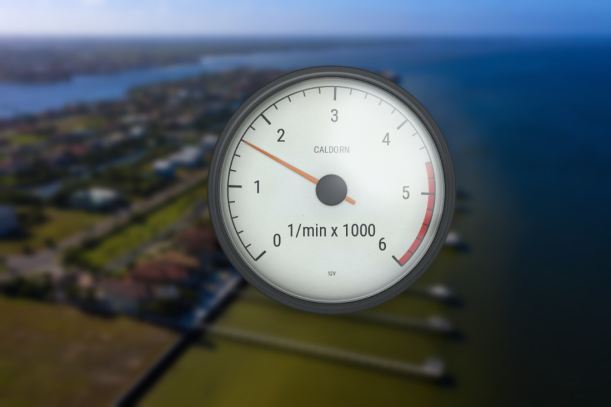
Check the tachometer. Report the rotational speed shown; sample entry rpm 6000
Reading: rpm 1600
